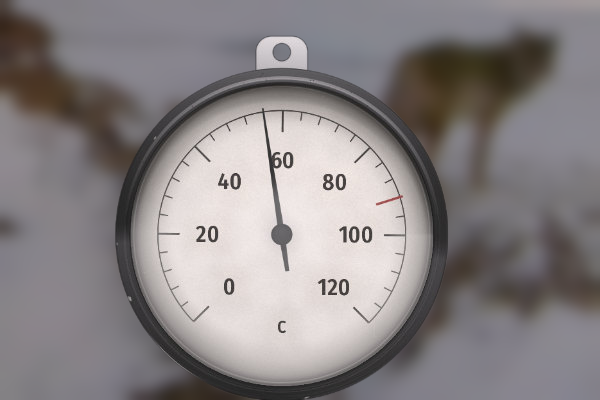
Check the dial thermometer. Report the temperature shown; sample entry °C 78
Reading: °C 56
